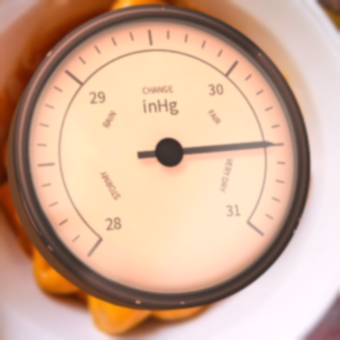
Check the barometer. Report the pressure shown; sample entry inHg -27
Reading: inHg 30.5
